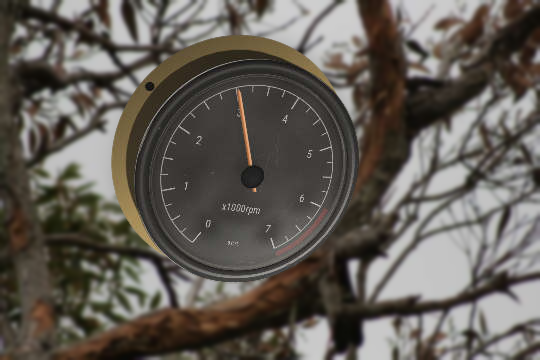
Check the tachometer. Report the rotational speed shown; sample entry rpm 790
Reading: rpm 3000
